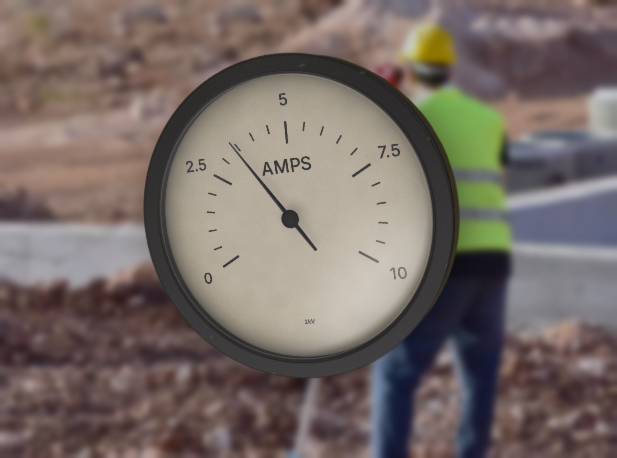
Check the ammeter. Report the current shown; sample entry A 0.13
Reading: A 3.5
